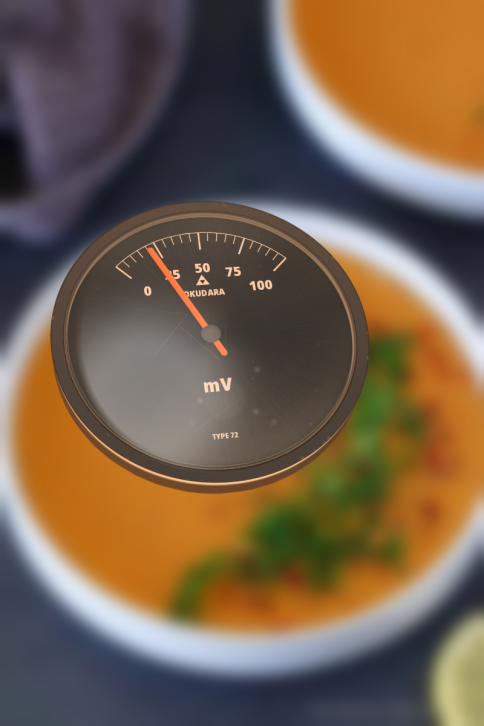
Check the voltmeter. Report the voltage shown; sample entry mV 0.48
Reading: mV 20
